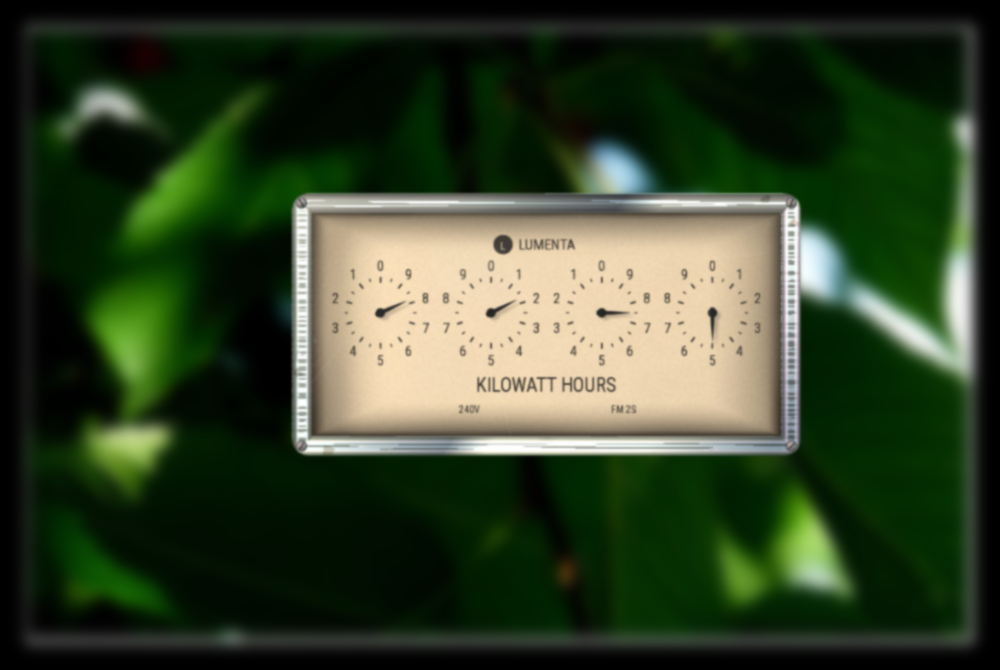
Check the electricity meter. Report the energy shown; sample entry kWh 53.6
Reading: kWh 8175
